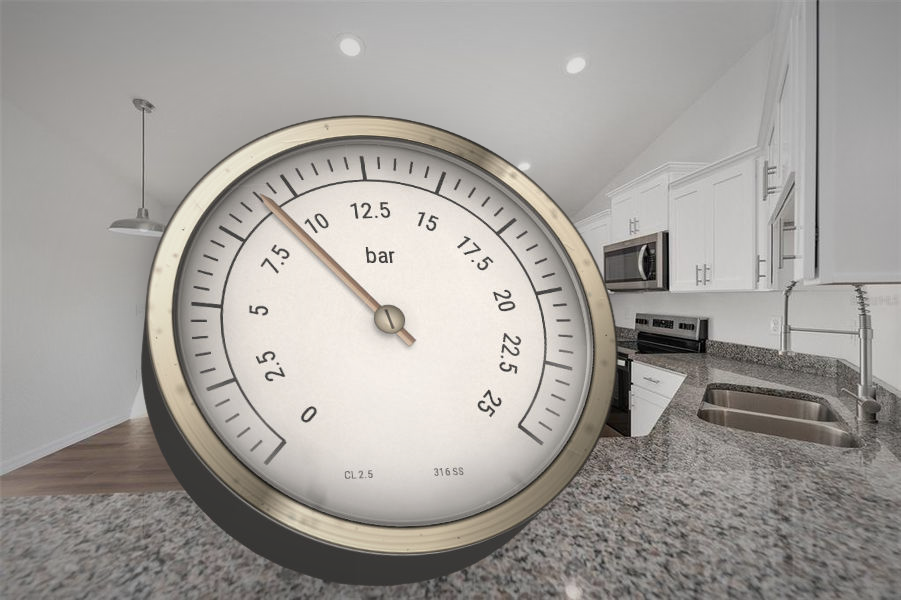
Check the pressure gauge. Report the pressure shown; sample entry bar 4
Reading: bar 9
